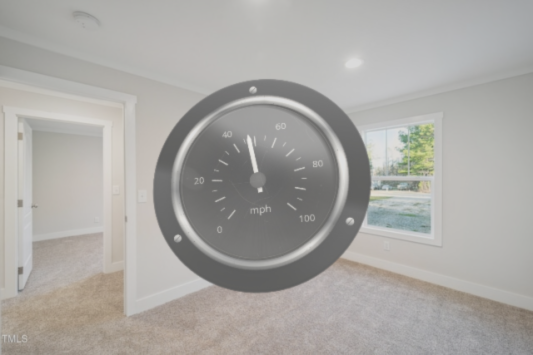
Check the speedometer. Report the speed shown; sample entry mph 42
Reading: mph 47.5
